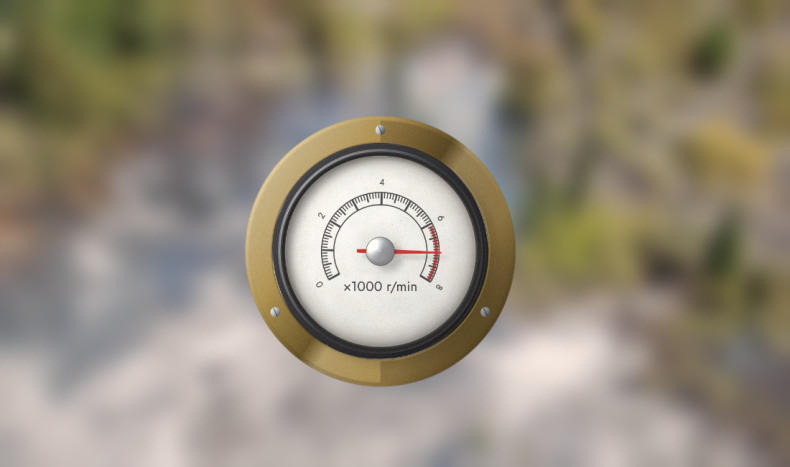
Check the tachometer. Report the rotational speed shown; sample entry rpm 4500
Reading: rpm 7000
